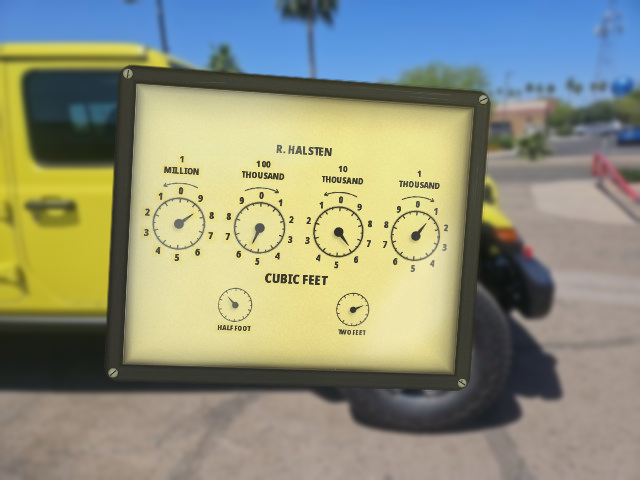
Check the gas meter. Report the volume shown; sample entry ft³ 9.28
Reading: ft³ 856100
